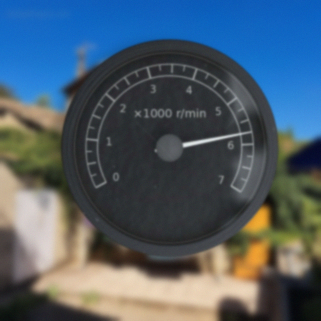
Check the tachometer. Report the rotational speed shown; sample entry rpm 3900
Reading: rpm 5750
